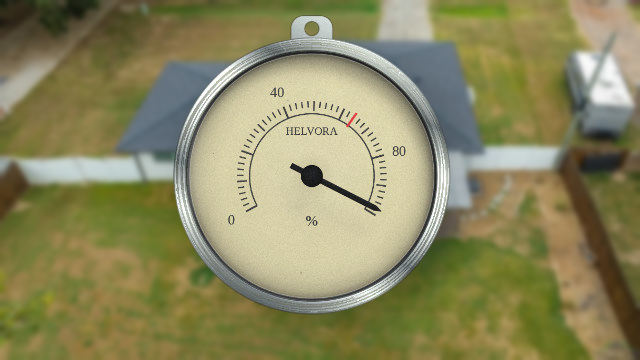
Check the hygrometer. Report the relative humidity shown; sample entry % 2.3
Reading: % 98
